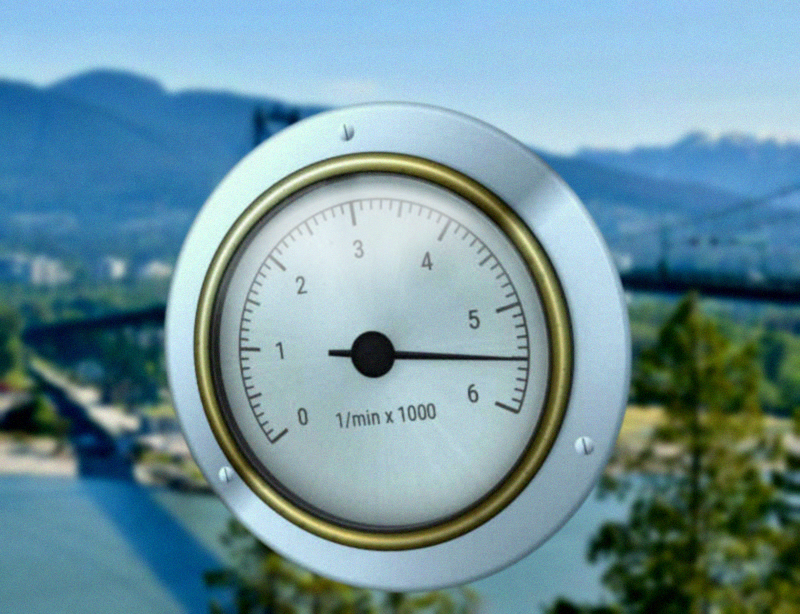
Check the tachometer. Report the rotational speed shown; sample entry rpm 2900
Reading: rpm 5500
